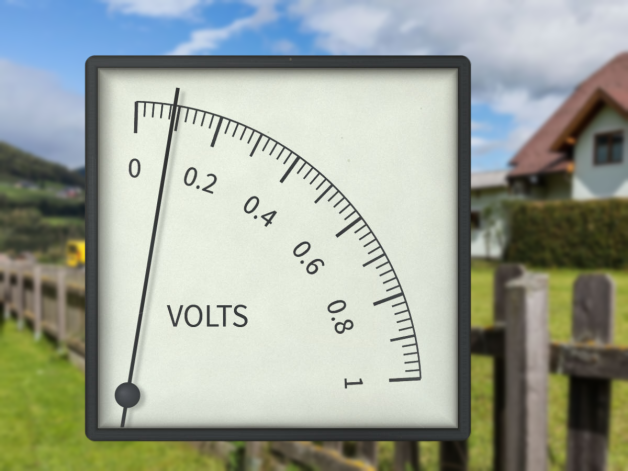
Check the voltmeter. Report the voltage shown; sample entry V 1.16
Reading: V 0.09
